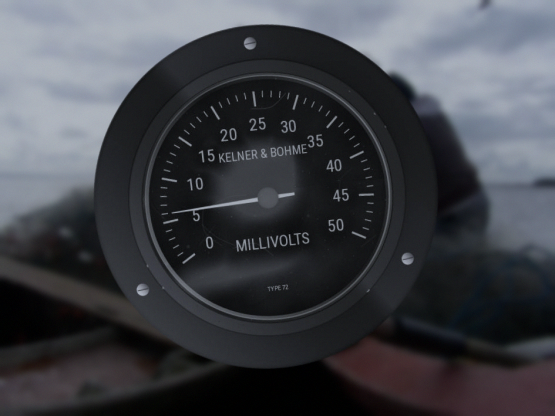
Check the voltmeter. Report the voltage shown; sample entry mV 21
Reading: mV 6
